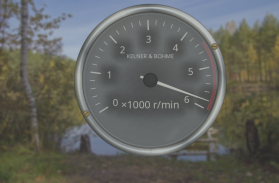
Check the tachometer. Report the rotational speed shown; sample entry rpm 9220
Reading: rpm 5800
